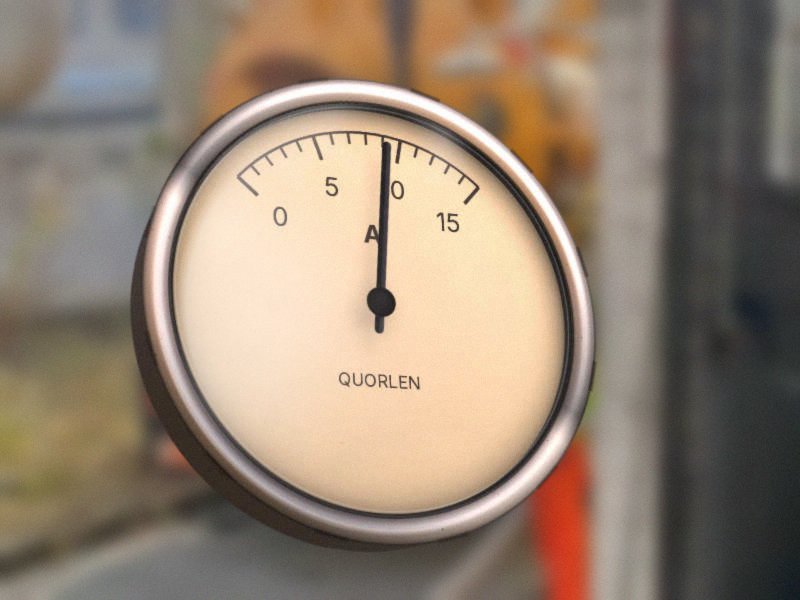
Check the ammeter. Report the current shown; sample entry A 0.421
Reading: A 9
